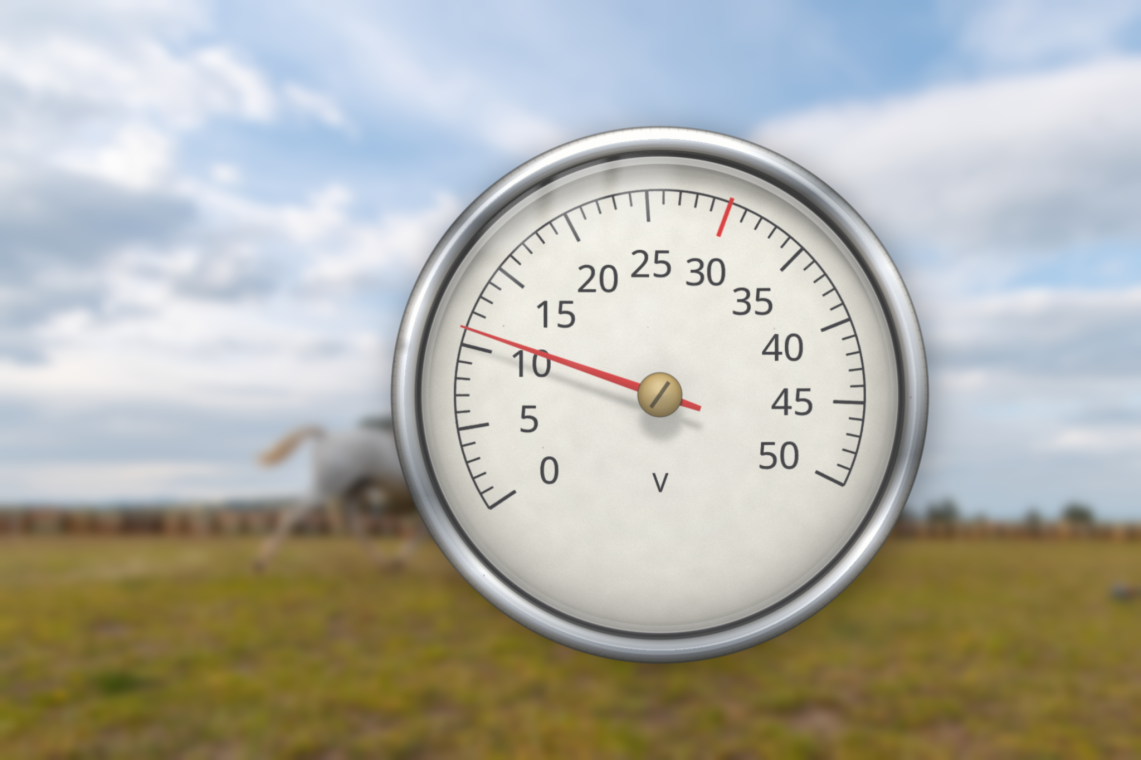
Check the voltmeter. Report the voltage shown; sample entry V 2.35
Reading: V 11
